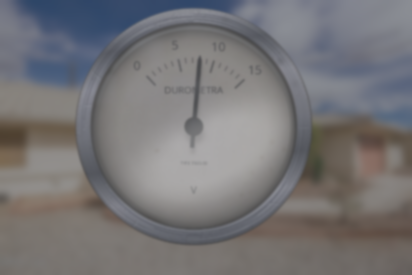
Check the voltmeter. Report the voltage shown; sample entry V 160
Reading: V 8
